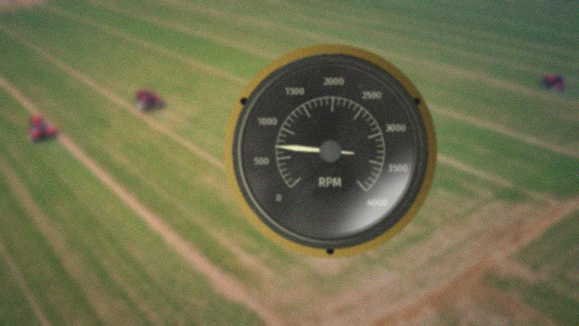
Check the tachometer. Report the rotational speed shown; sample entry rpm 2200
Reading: rpm 700
